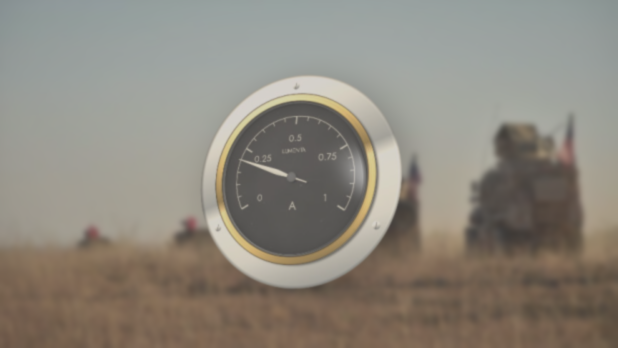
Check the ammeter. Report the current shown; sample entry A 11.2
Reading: A 0.2
